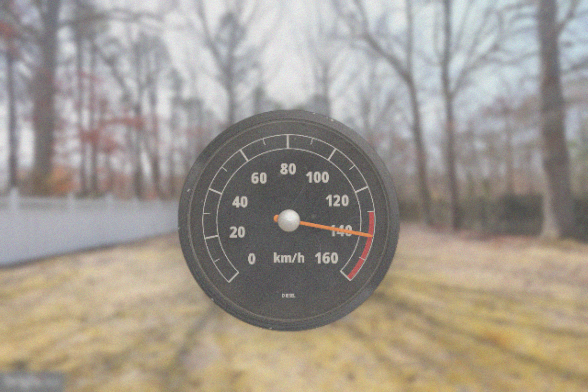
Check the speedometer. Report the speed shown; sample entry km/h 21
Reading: km/h 140
